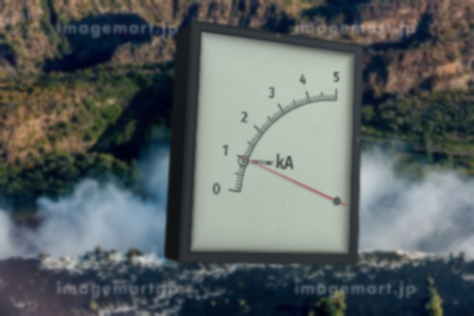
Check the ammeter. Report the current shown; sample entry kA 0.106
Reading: kA 1
